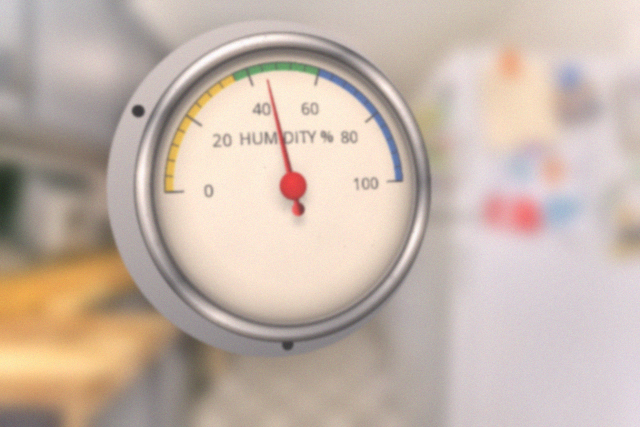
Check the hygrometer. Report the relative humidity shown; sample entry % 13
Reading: % 44
